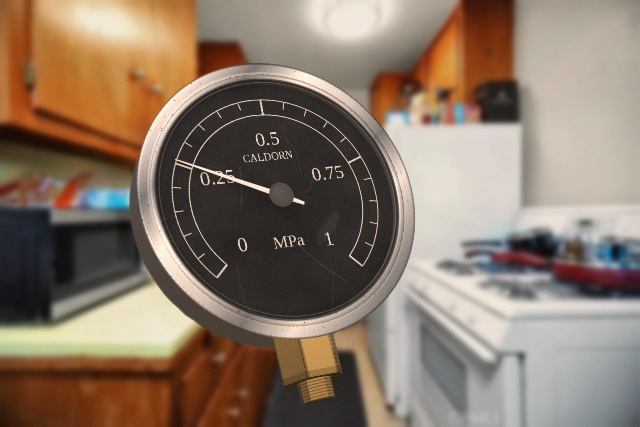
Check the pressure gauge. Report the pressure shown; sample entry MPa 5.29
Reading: MPa 0.25
